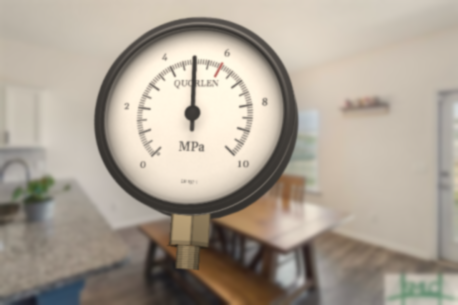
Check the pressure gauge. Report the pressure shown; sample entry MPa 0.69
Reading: MPa 5
